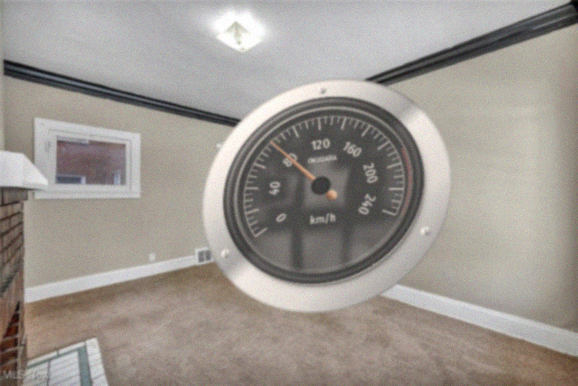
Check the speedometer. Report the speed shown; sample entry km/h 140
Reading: km/h 80
